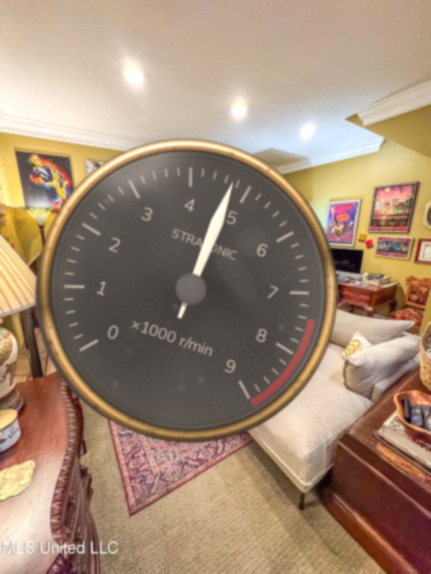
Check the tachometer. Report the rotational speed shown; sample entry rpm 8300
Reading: rpm 4700
